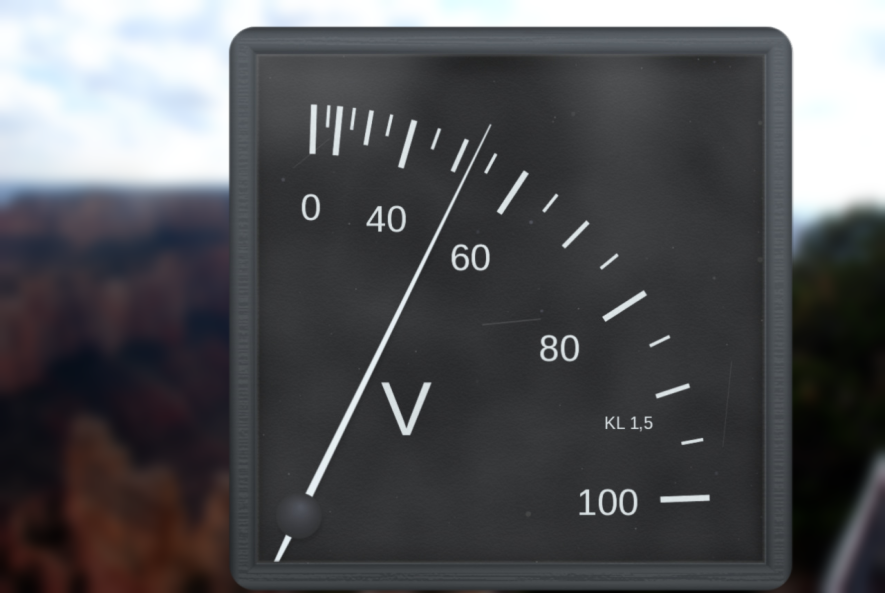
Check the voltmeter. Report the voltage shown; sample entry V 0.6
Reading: V 52.5
